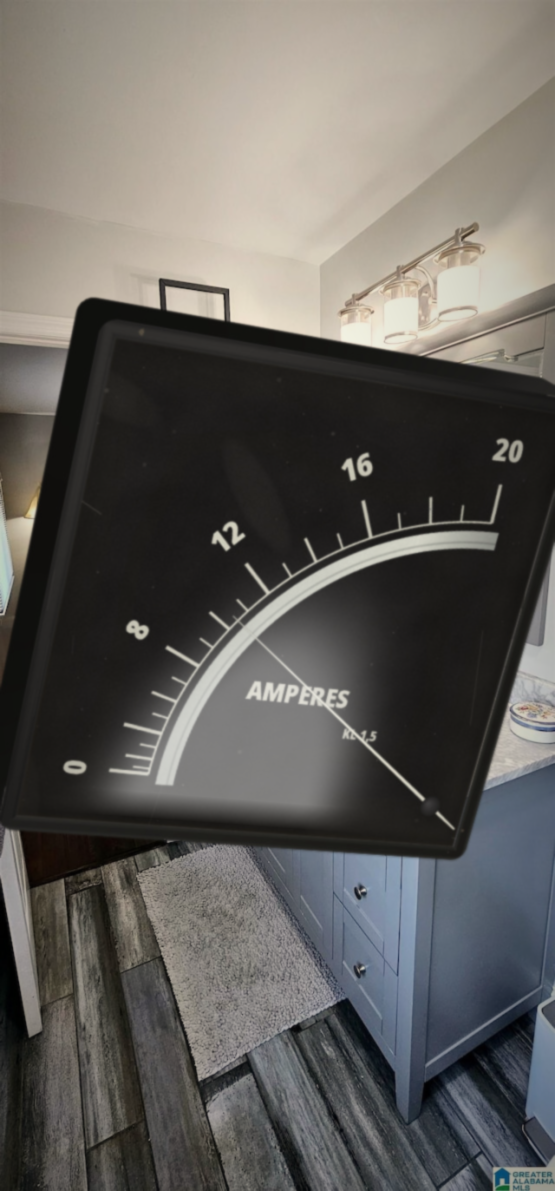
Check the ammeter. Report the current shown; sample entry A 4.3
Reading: A 10.5
